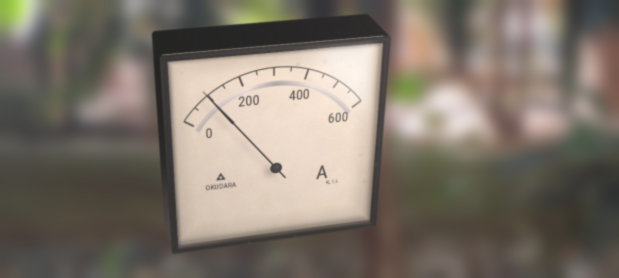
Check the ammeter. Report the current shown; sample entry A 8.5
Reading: A 100
